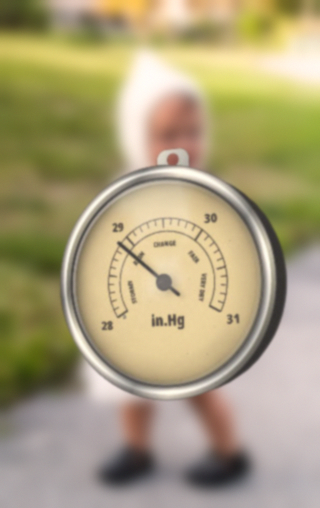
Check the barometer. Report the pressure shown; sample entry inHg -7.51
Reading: inHg 28.9
